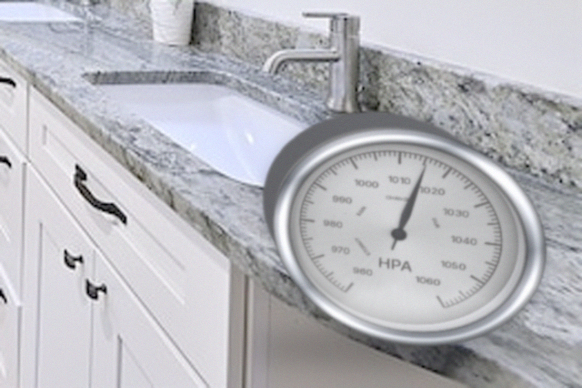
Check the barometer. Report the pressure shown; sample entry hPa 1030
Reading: hPa 1015
